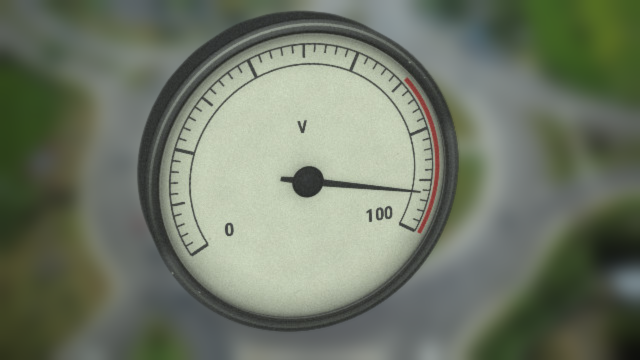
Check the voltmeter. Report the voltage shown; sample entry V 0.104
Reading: V 92
